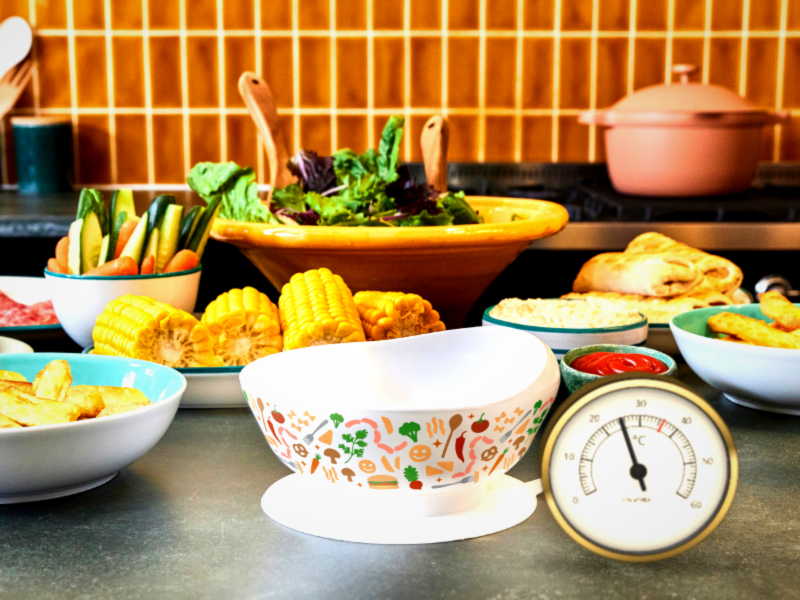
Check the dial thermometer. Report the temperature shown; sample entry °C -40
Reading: °C 25
